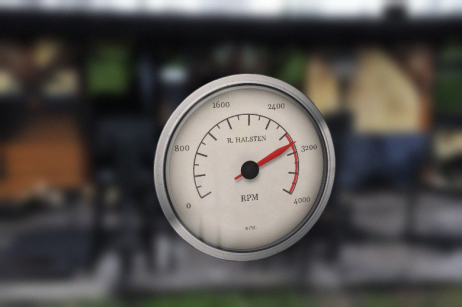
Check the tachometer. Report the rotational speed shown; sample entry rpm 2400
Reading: rpm 3000
